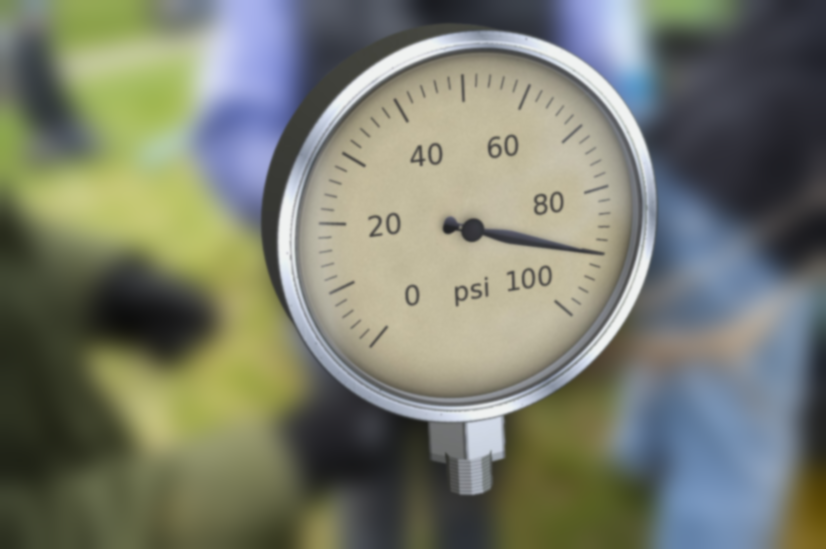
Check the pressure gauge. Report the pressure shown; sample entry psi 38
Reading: psi 90
